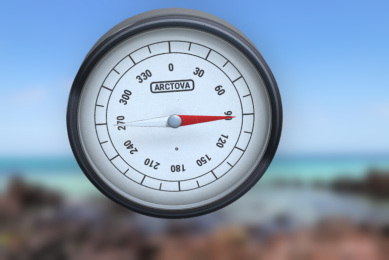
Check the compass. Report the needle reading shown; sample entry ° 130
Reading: ° 90
